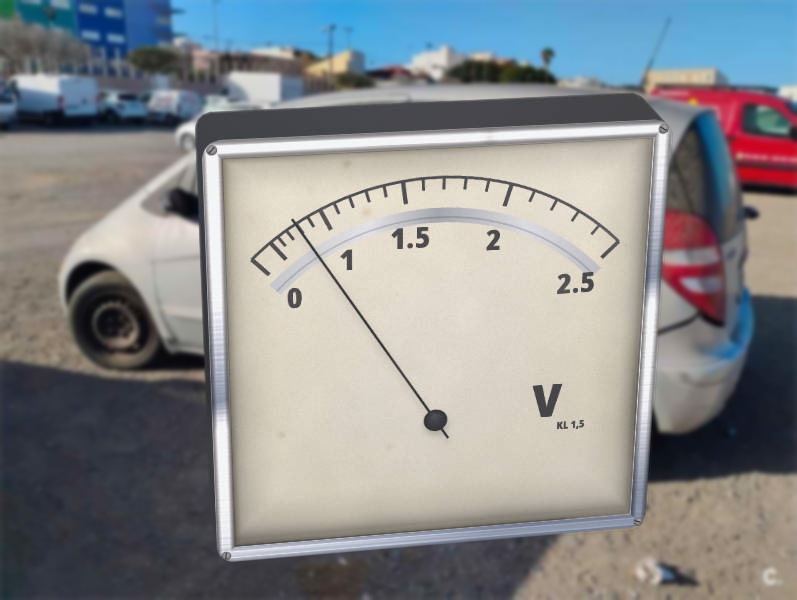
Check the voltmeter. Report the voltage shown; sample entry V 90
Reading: V 0.8
